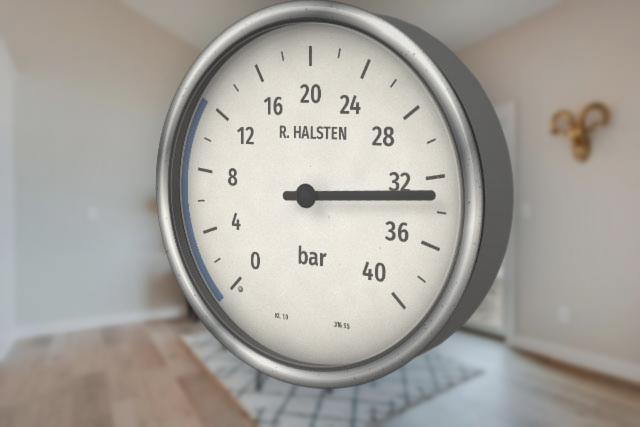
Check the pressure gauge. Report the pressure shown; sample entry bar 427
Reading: bar 33
